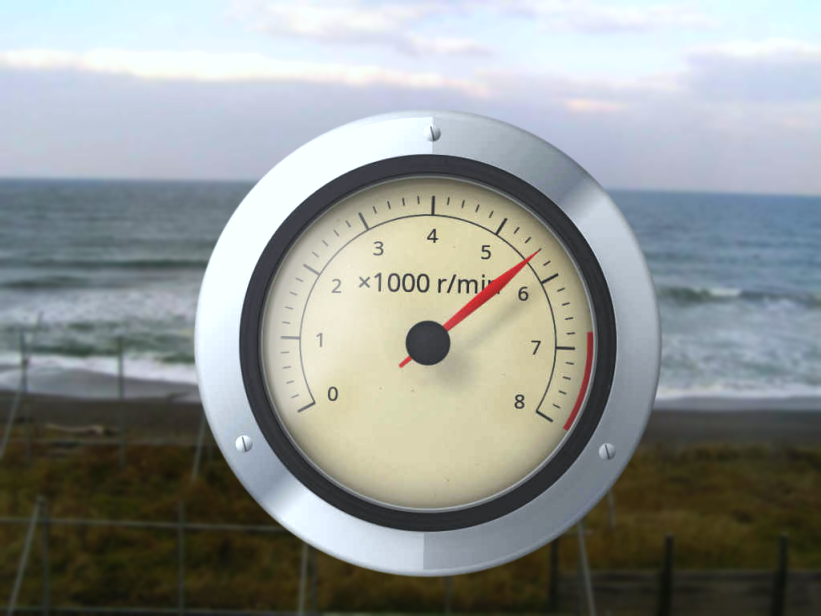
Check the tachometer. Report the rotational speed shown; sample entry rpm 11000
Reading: rpm 5600
